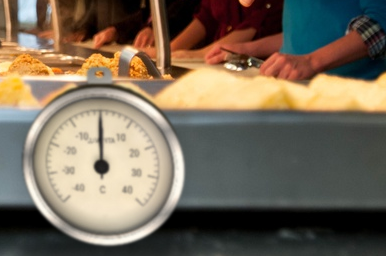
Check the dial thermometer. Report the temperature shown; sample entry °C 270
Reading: °C 0
